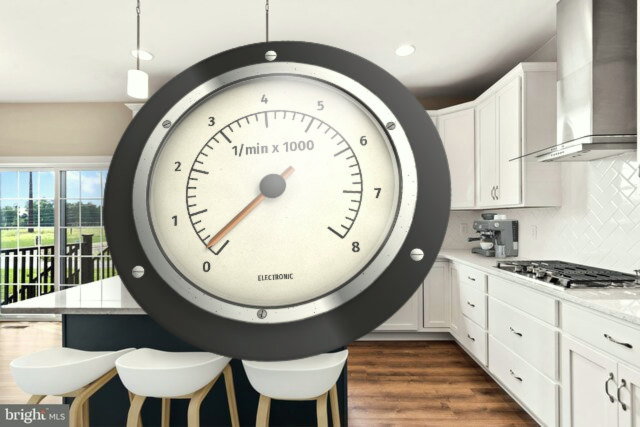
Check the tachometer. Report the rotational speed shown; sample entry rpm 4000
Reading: rpm 200
